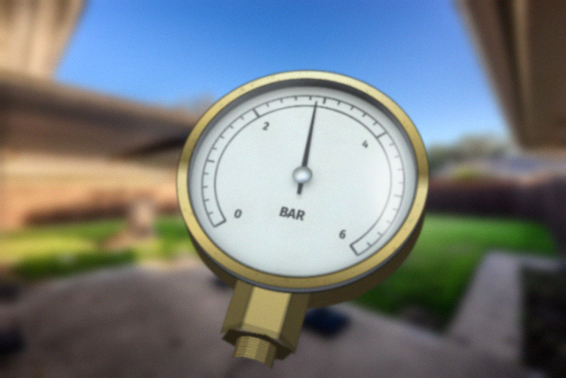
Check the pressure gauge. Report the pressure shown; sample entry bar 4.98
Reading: bar 2.9
